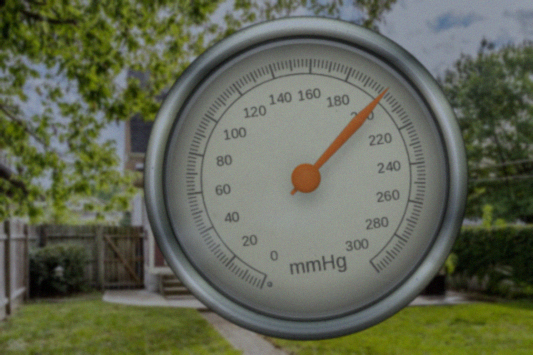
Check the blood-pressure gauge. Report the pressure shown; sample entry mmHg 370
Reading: mmHg 200
